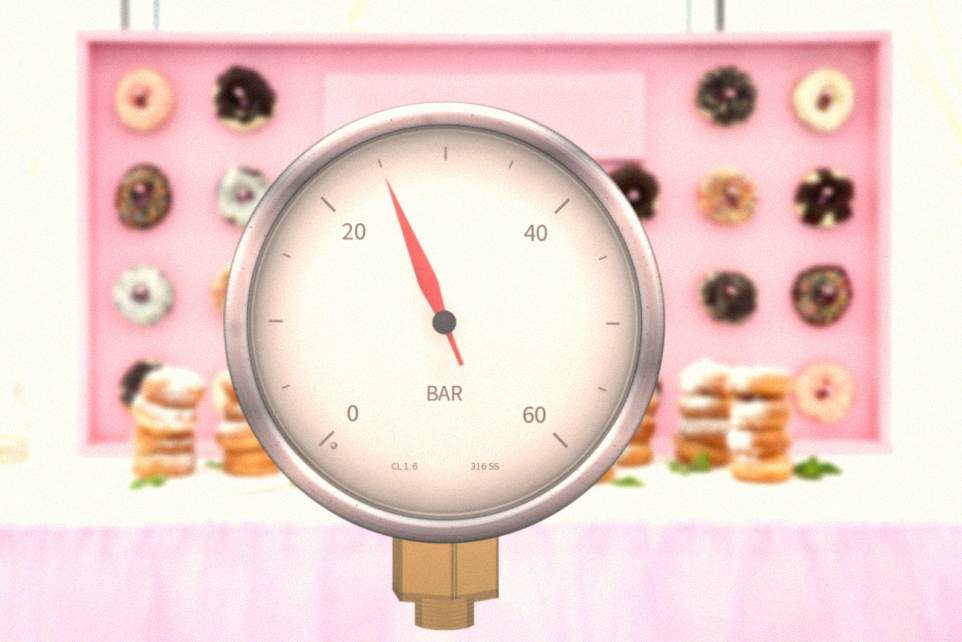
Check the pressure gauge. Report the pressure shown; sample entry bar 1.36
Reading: bar 25
